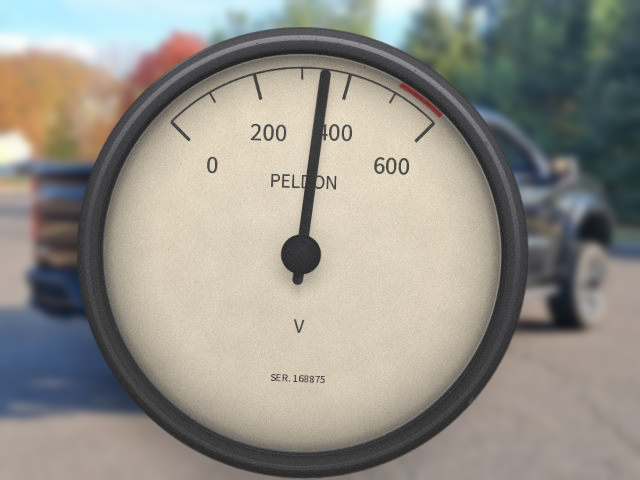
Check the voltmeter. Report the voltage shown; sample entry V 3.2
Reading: V 350
